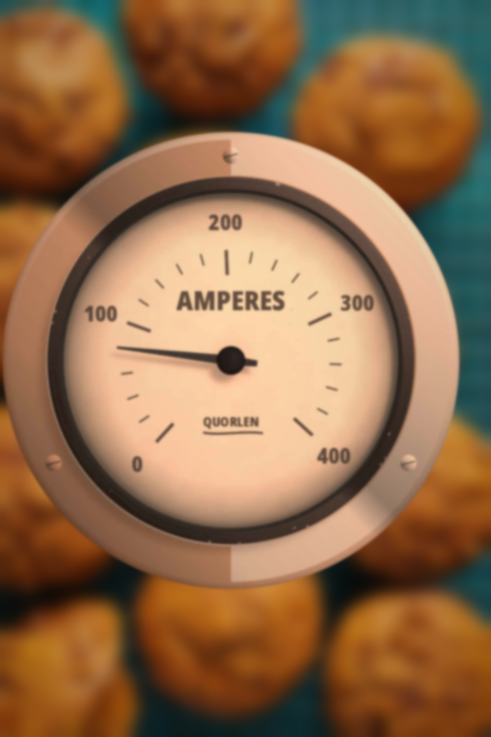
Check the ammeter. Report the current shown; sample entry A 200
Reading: A 80
